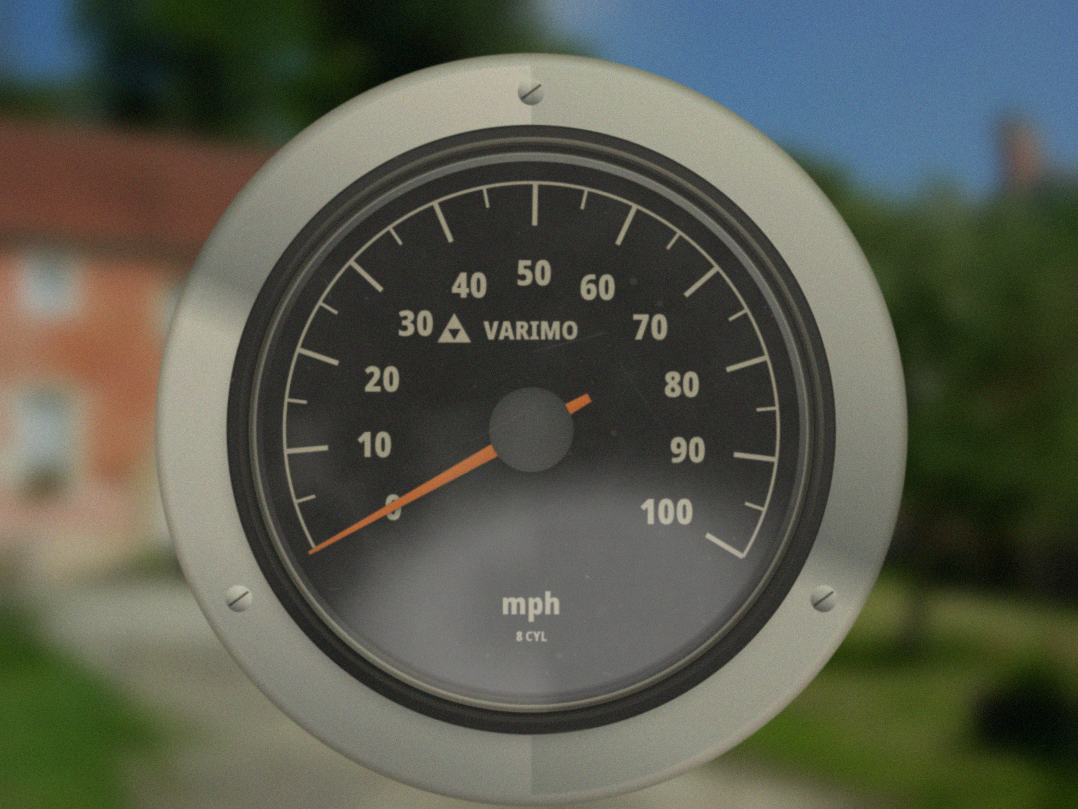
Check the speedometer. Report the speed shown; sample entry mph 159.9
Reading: mph 0
